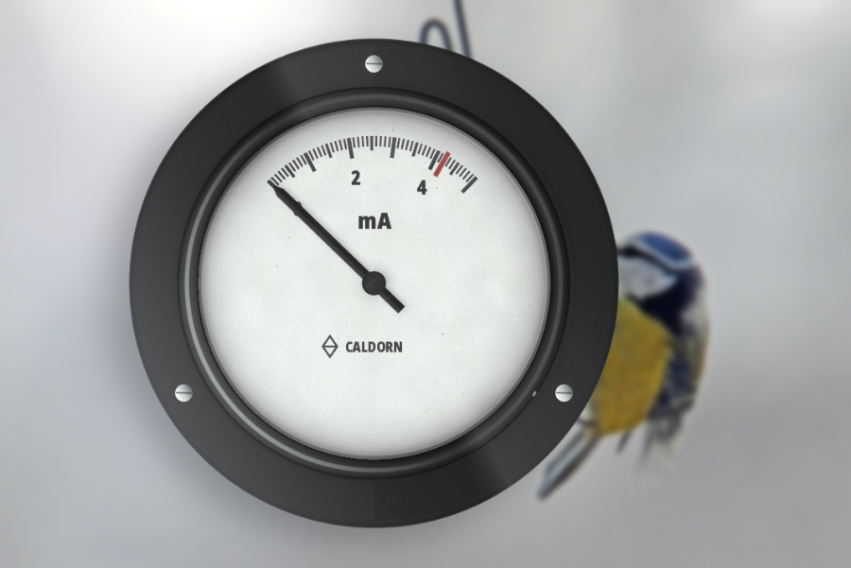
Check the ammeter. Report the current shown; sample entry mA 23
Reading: mA 0
